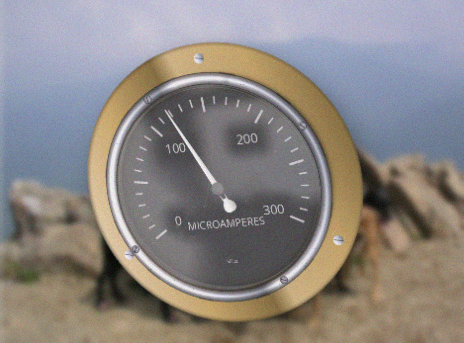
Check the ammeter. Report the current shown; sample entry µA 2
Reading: µA 120
